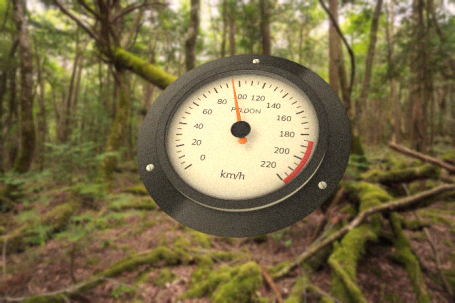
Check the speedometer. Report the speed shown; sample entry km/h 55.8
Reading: km/h 95
